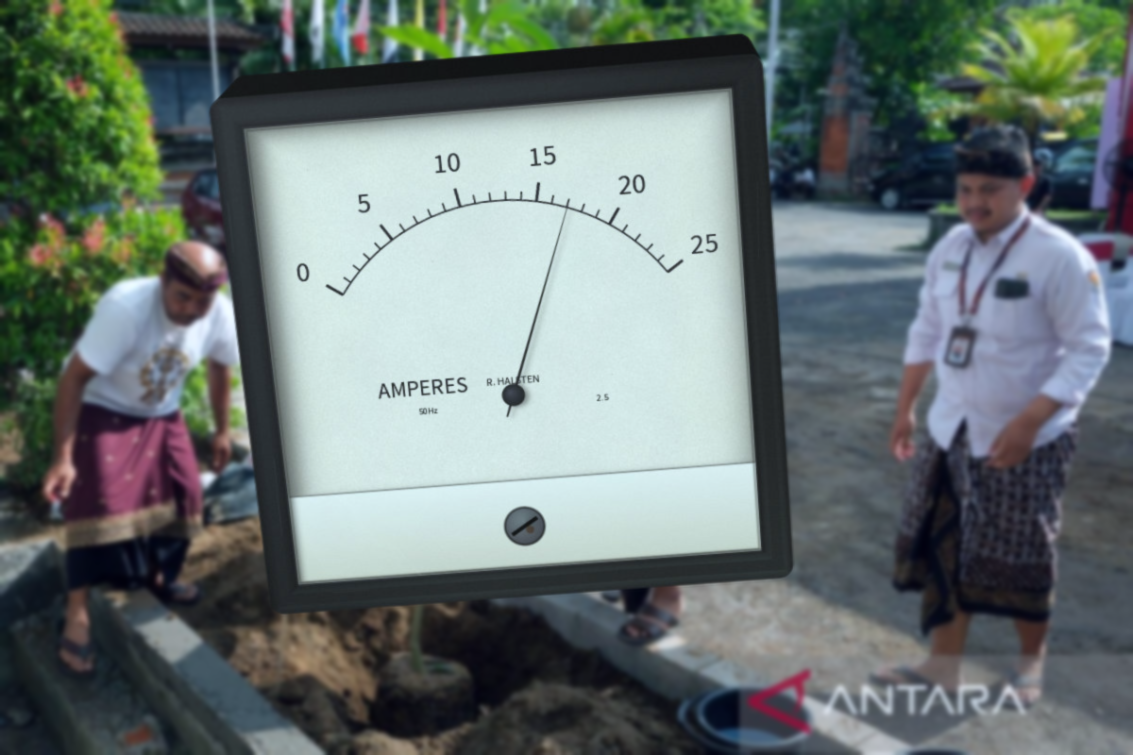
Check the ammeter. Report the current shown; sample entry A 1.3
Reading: A 17
